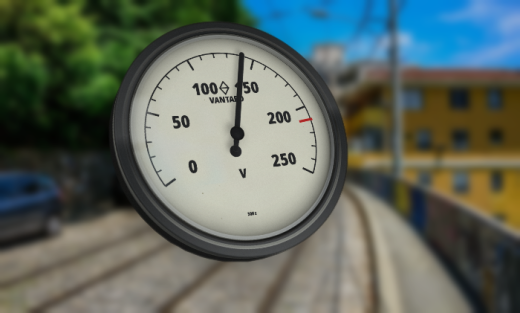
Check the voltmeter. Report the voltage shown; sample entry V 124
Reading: V 140
